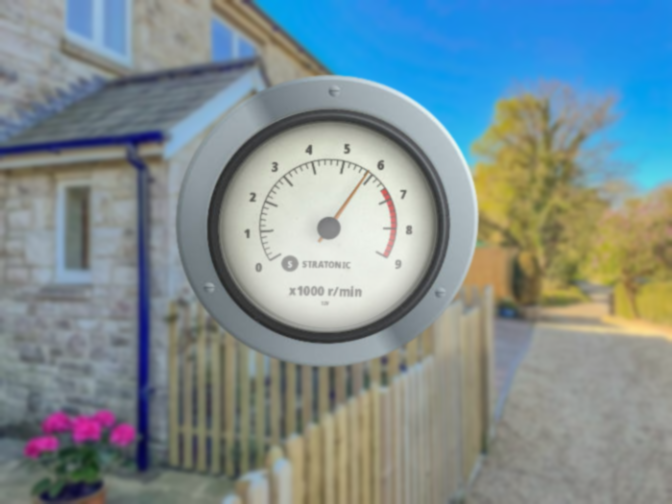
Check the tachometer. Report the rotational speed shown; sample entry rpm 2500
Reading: rpm 5800
